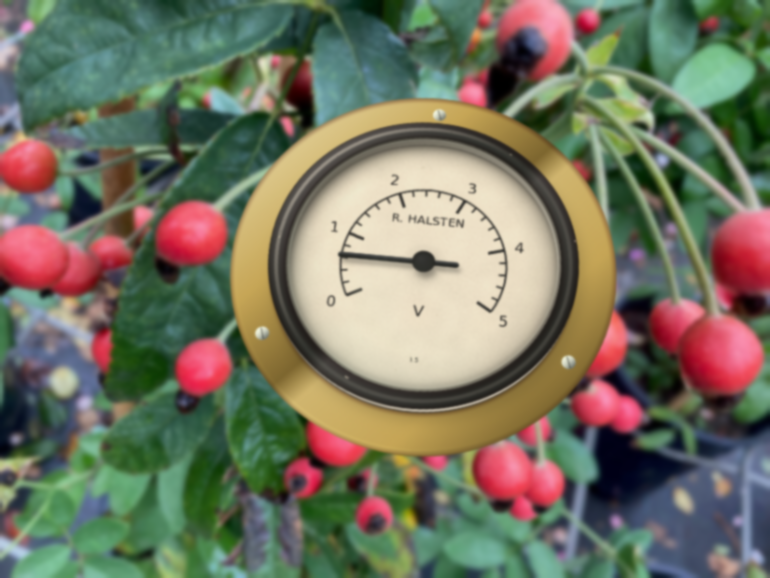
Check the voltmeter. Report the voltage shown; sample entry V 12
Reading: V 0.6
